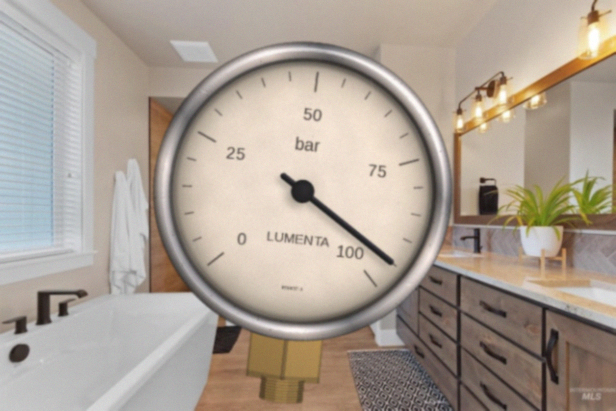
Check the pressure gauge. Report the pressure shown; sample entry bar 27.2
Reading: bar 95
